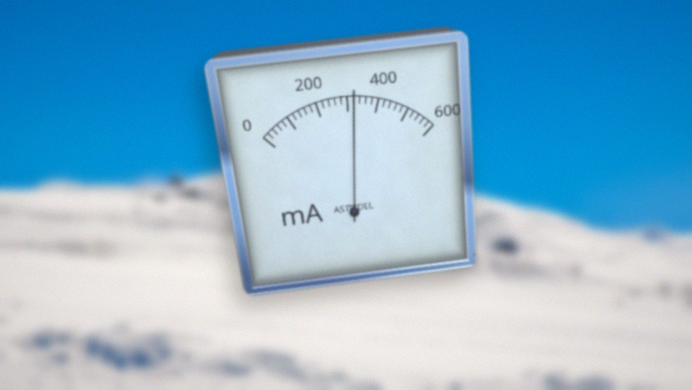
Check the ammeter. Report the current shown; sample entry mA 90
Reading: mA 320
